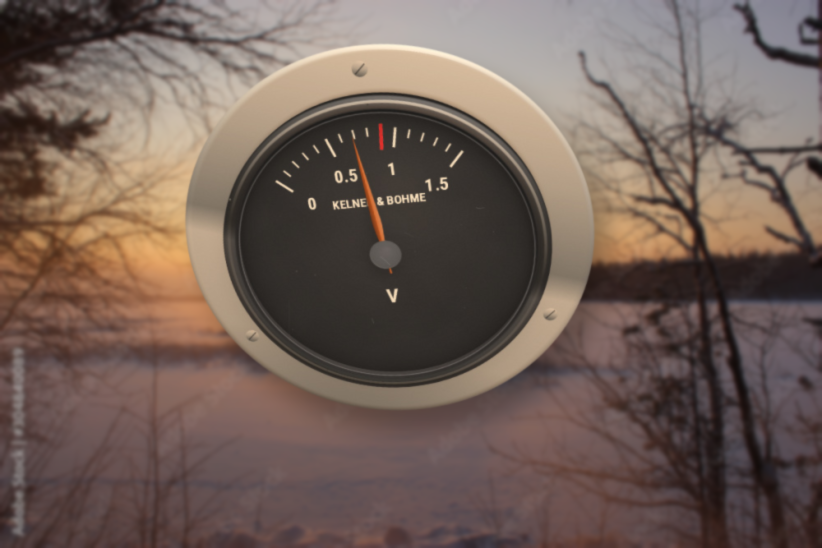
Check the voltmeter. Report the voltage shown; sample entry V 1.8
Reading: V 0.7
